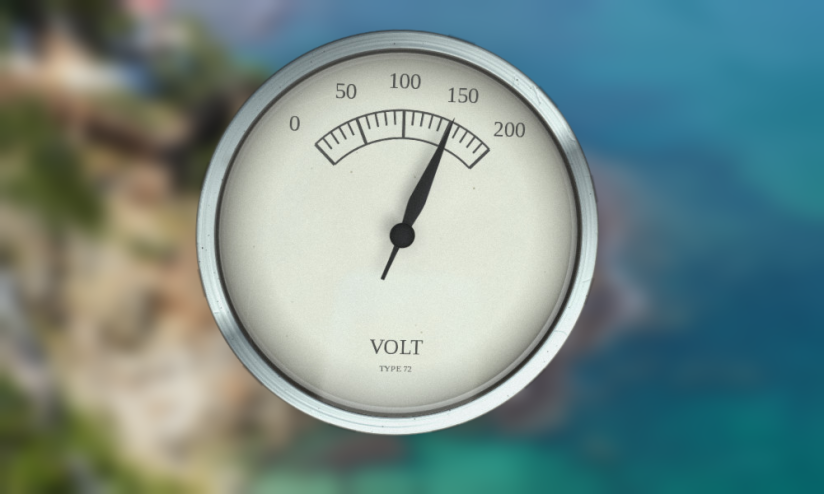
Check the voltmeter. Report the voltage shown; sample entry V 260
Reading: V 150
